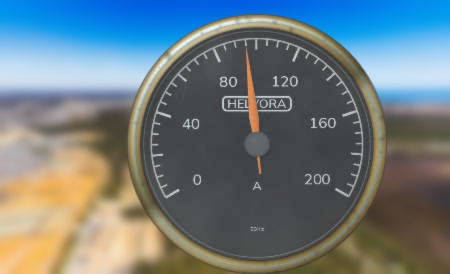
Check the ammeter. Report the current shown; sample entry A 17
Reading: A 95
